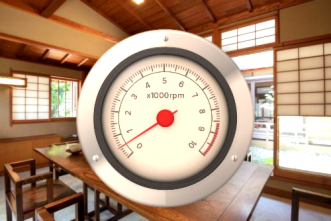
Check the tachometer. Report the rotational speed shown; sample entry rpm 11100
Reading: rpm 500
